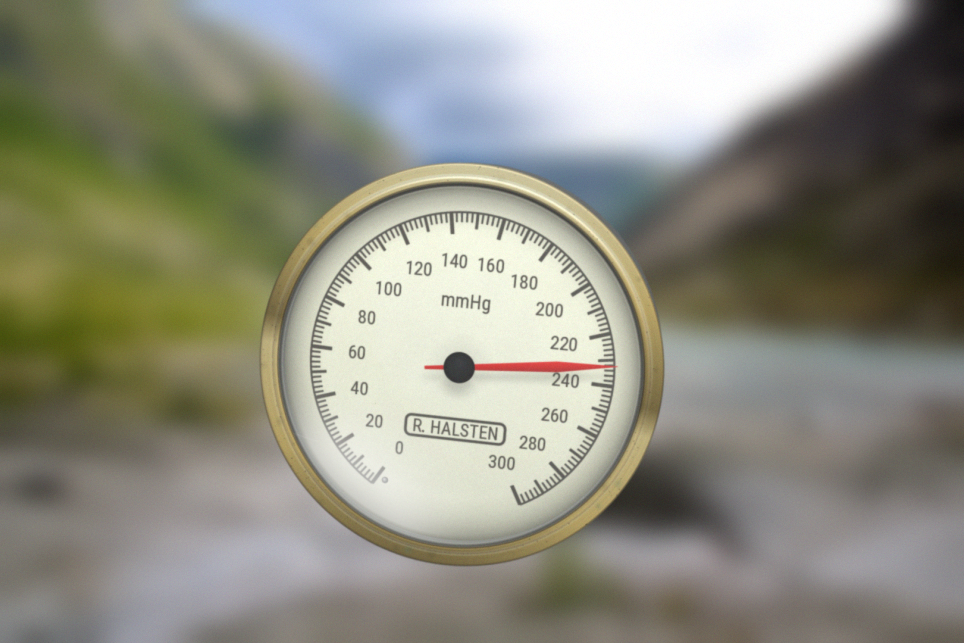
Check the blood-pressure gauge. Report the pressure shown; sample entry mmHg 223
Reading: mmHg 232
